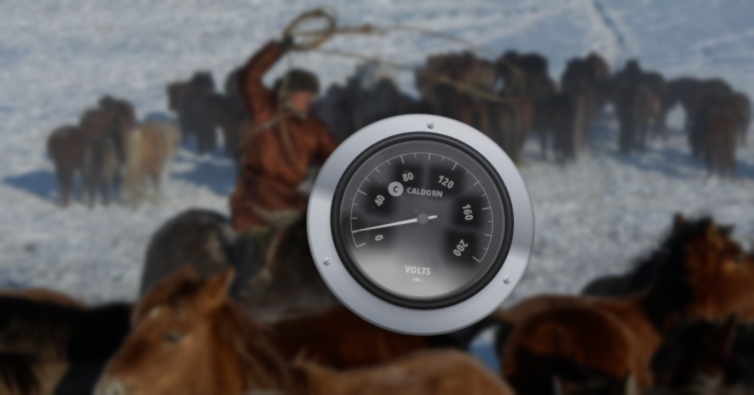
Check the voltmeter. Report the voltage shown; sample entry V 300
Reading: V 10
